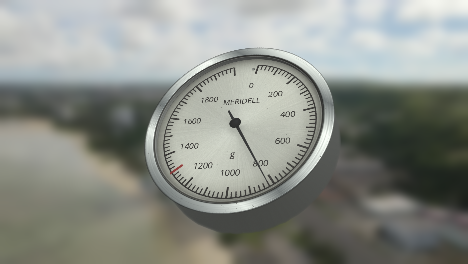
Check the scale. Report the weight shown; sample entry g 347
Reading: g 820
